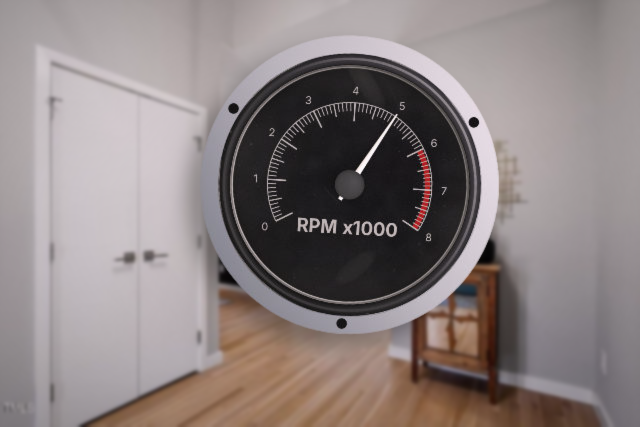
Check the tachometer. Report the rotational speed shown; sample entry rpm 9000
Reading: rpm 5000
